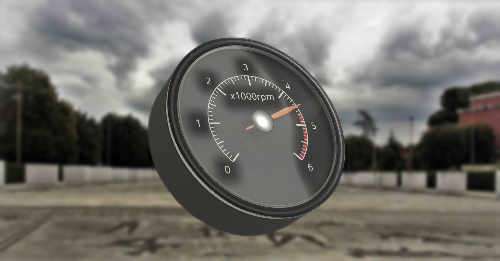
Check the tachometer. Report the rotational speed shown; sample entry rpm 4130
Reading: rpm 4500
